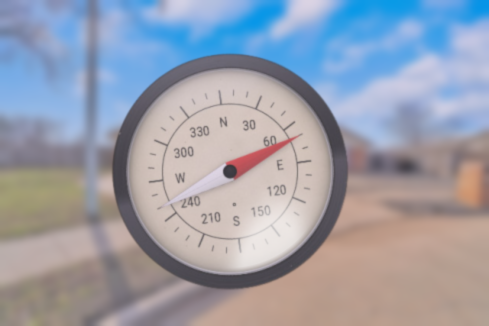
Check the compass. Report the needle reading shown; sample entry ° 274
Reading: ° 70
